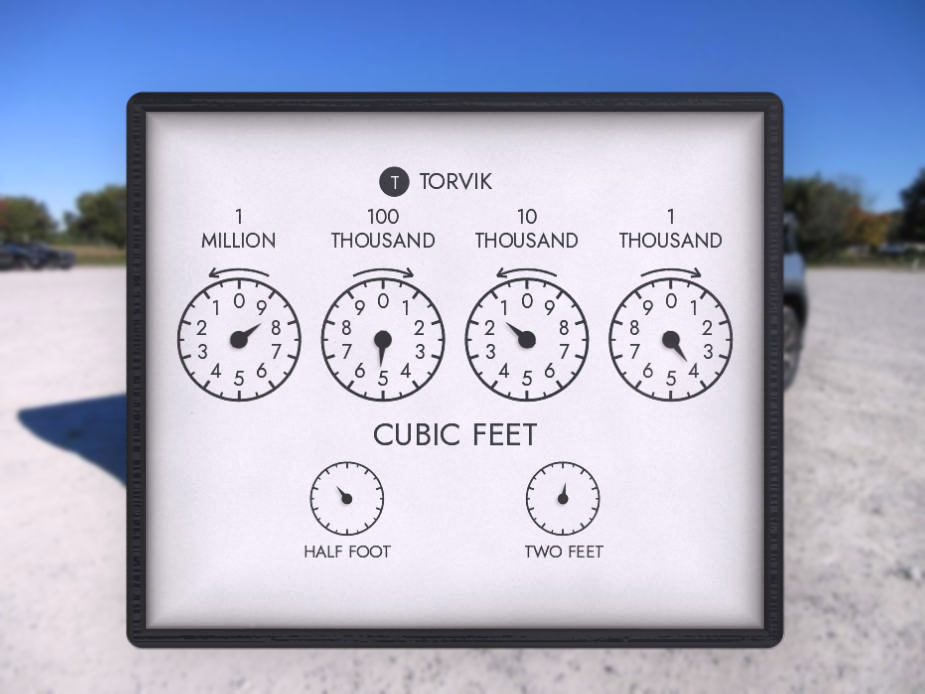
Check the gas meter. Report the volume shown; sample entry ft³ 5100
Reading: ft³ 851400
